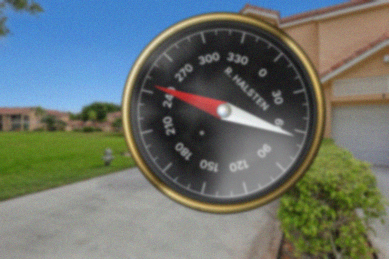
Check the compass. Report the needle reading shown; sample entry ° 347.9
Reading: ° 245
